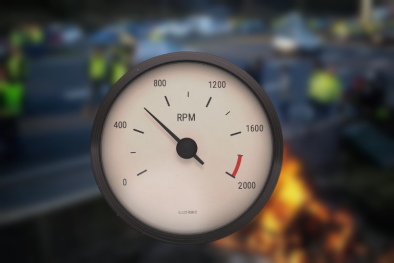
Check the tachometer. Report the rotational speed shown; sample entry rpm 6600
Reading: rpm 600
